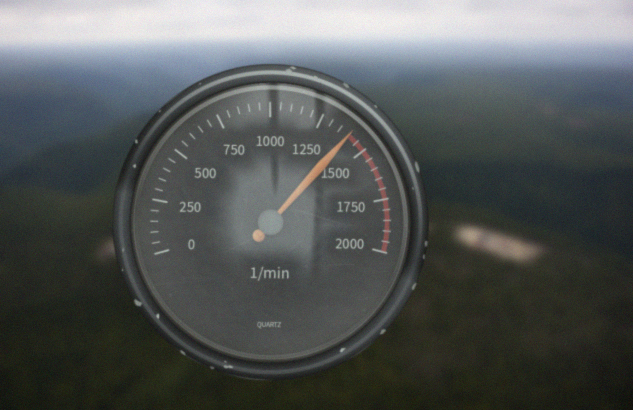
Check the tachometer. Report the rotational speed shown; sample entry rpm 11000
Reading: rpm 1400
